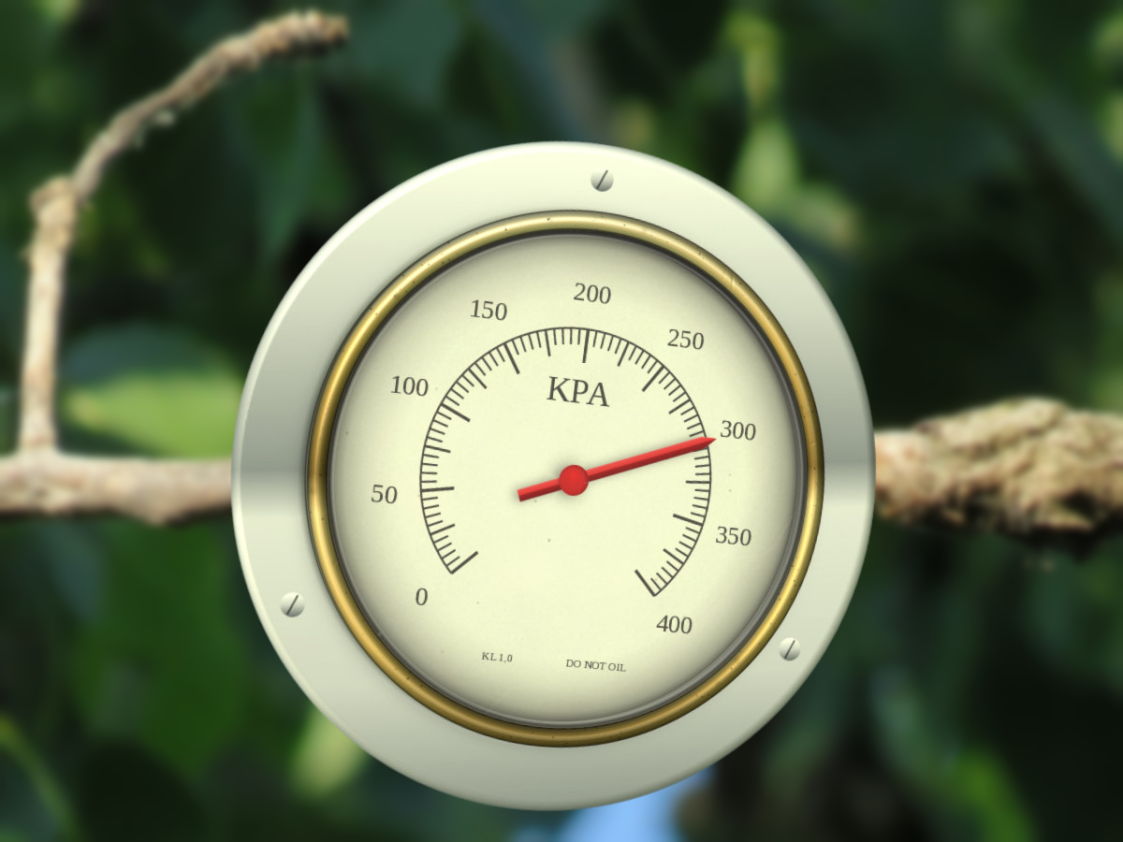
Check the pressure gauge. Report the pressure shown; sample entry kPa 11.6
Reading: kPa 300
